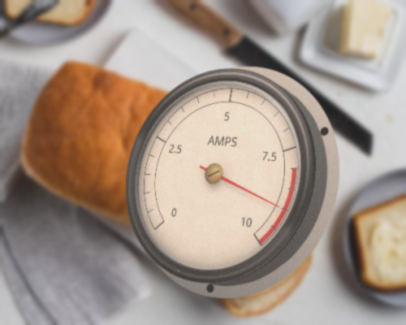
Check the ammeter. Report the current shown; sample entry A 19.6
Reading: A 9
